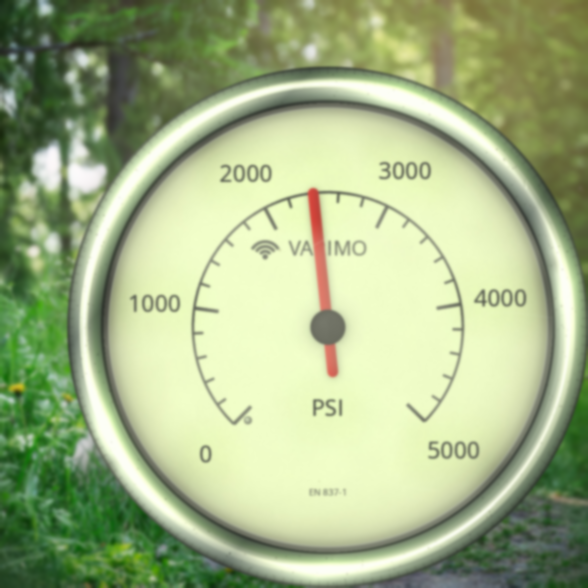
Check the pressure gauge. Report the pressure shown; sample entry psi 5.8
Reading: psi 2400
